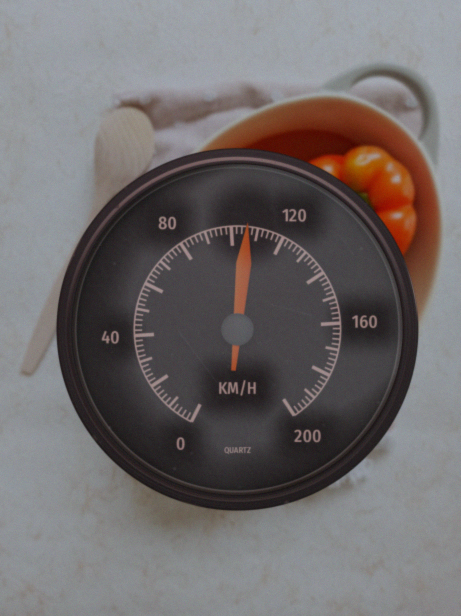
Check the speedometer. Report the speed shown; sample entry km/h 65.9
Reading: km/h 106
